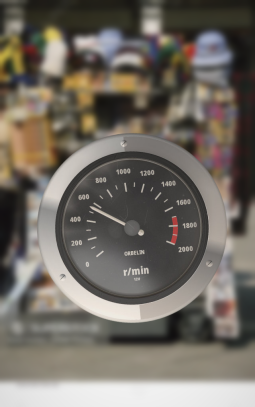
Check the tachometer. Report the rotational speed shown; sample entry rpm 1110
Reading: rpm 550
